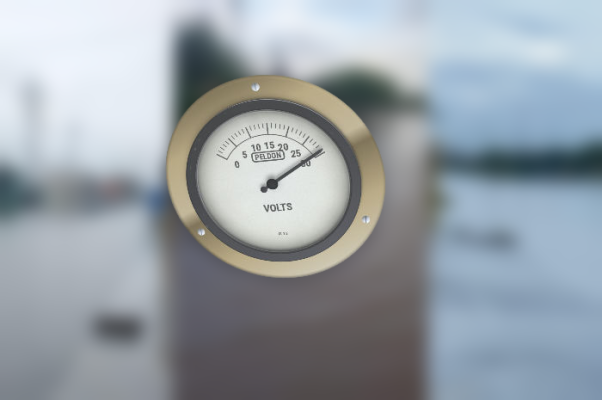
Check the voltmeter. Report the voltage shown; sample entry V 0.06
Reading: V 29
